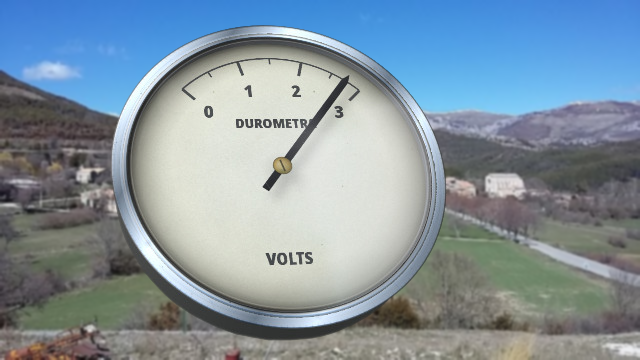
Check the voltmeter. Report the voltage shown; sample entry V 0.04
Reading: V 2.75
